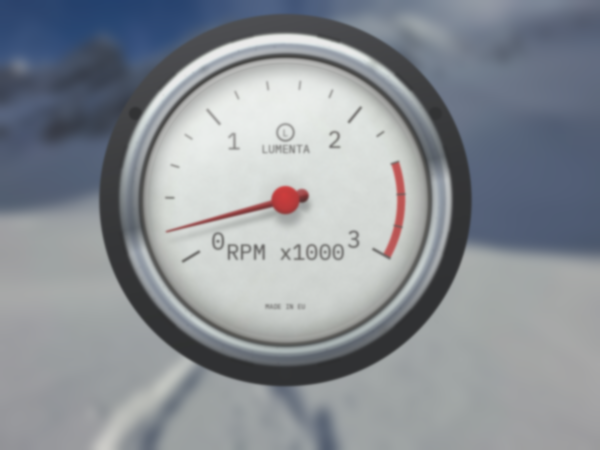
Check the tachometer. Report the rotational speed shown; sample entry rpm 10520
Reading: rpm 200
